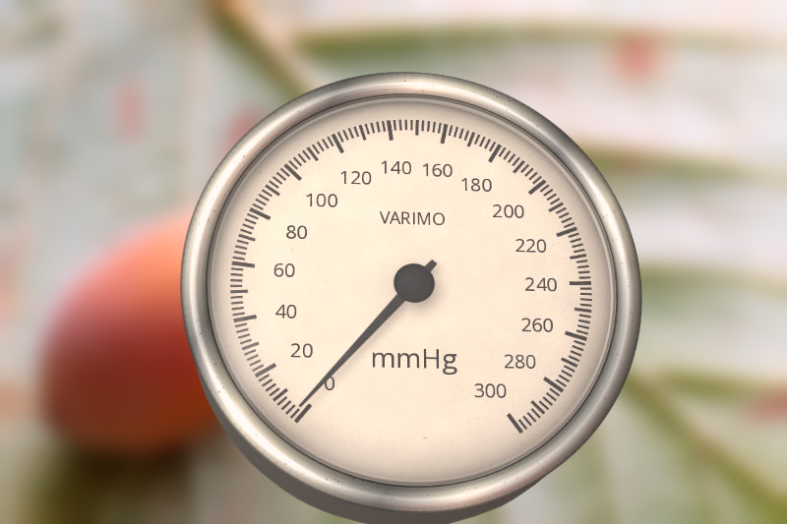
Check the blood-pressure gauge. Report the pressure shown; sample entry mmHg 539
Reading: mmHg 2
